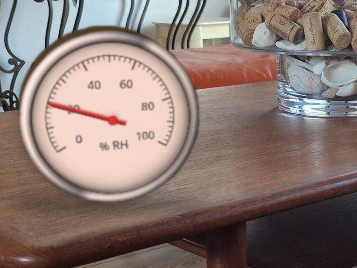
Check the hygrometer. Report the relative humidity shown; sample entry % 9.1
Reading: % 20
